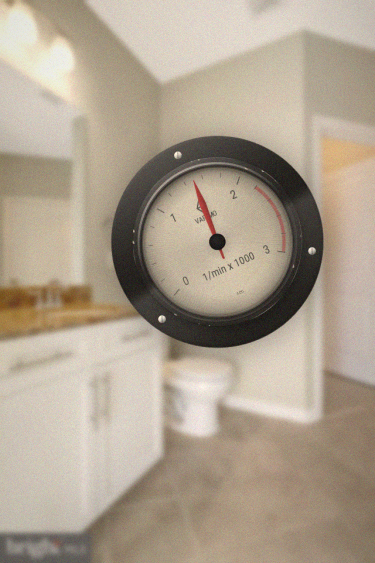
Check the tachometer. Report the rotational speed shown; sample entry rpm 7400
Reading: rpm 1500
